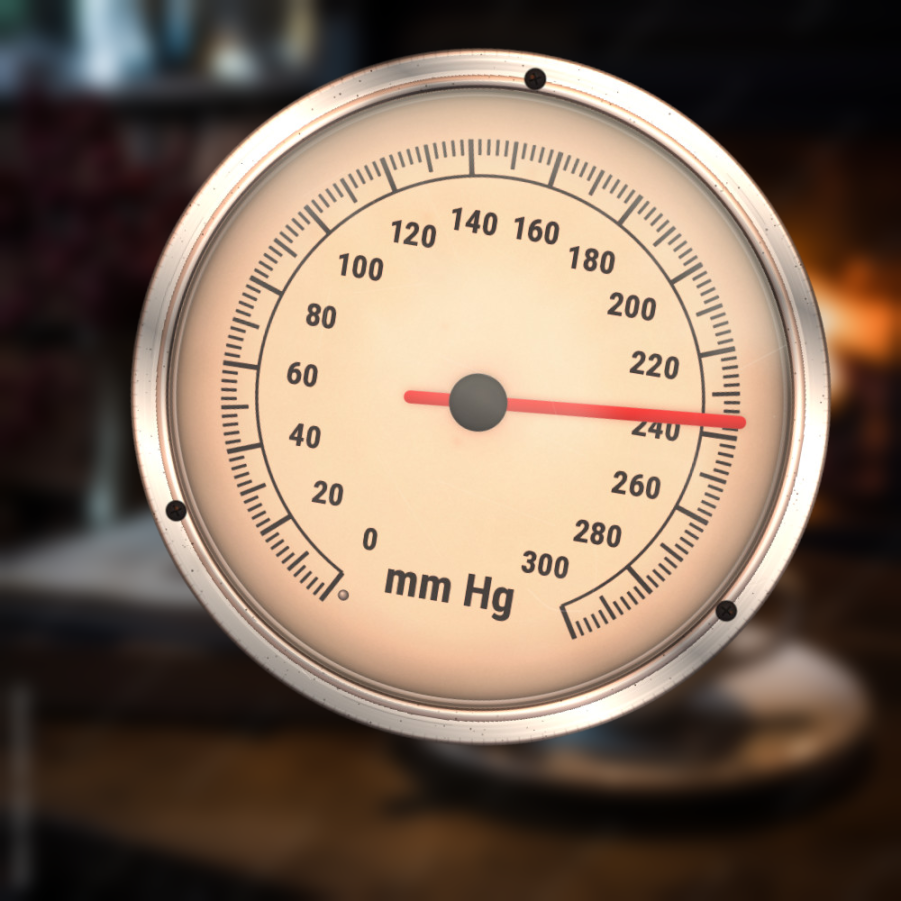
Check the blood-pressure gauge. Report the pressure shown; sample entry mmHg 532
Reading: mmHg 236
